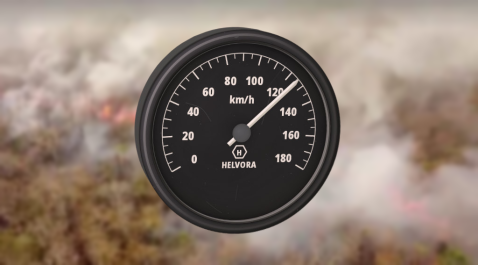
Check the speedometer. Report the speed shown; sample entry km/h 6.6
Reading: km/h 125
